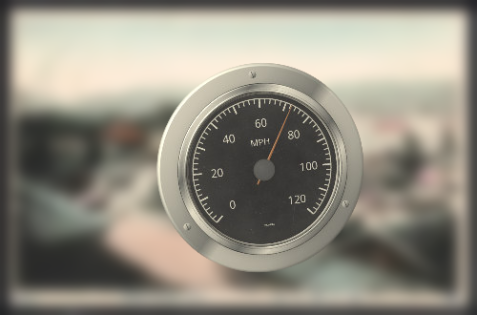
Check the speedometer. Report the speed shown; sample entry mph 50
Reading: mph 72
